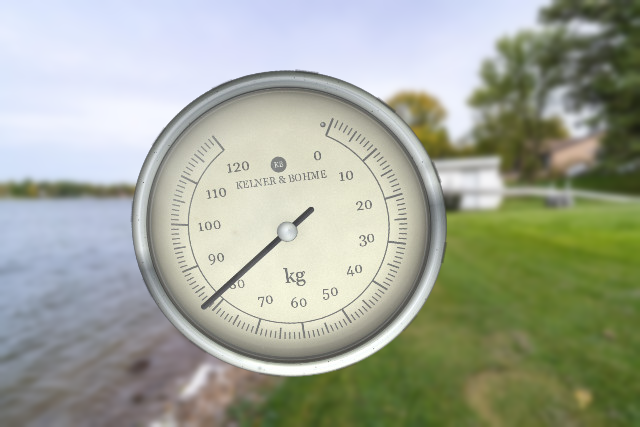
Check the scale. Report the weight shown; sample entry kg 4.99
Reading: kg 82
